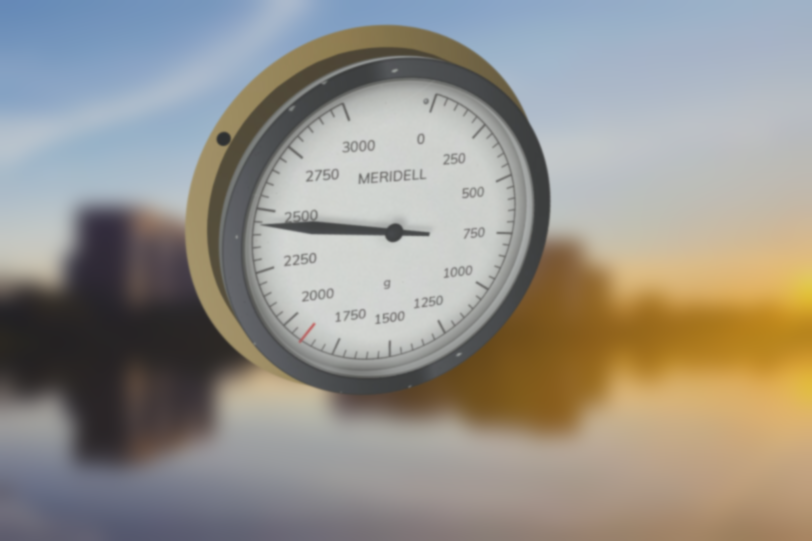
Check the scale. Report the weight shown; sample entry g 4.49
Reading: g 2450
